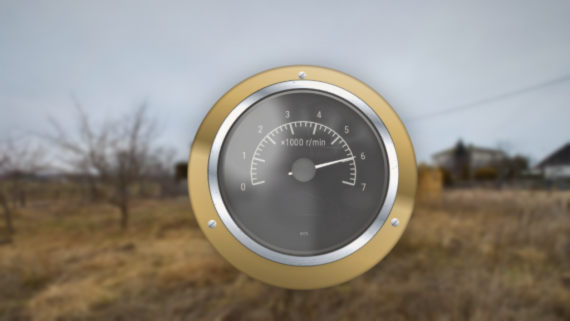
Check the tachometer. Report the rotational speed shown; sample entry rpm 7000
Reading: rpm 6000
